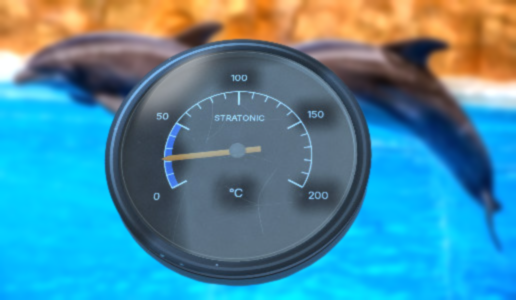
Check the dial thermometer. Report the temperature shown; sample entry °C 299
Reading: °C 20
